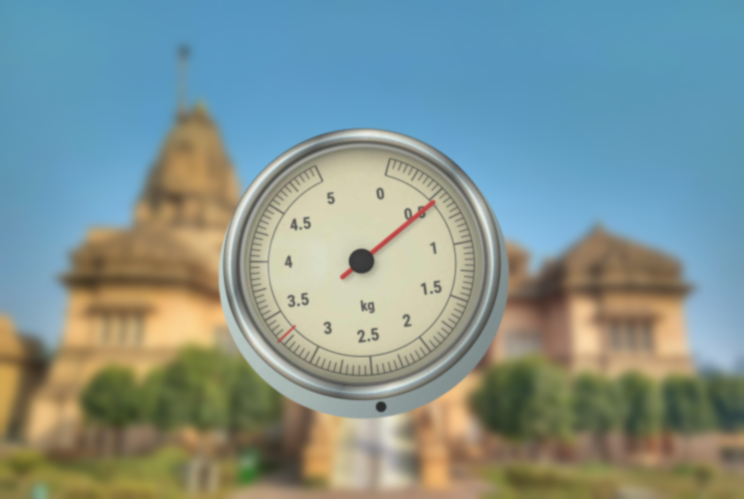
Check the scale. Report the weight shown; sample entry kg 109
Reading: kg 0.55
